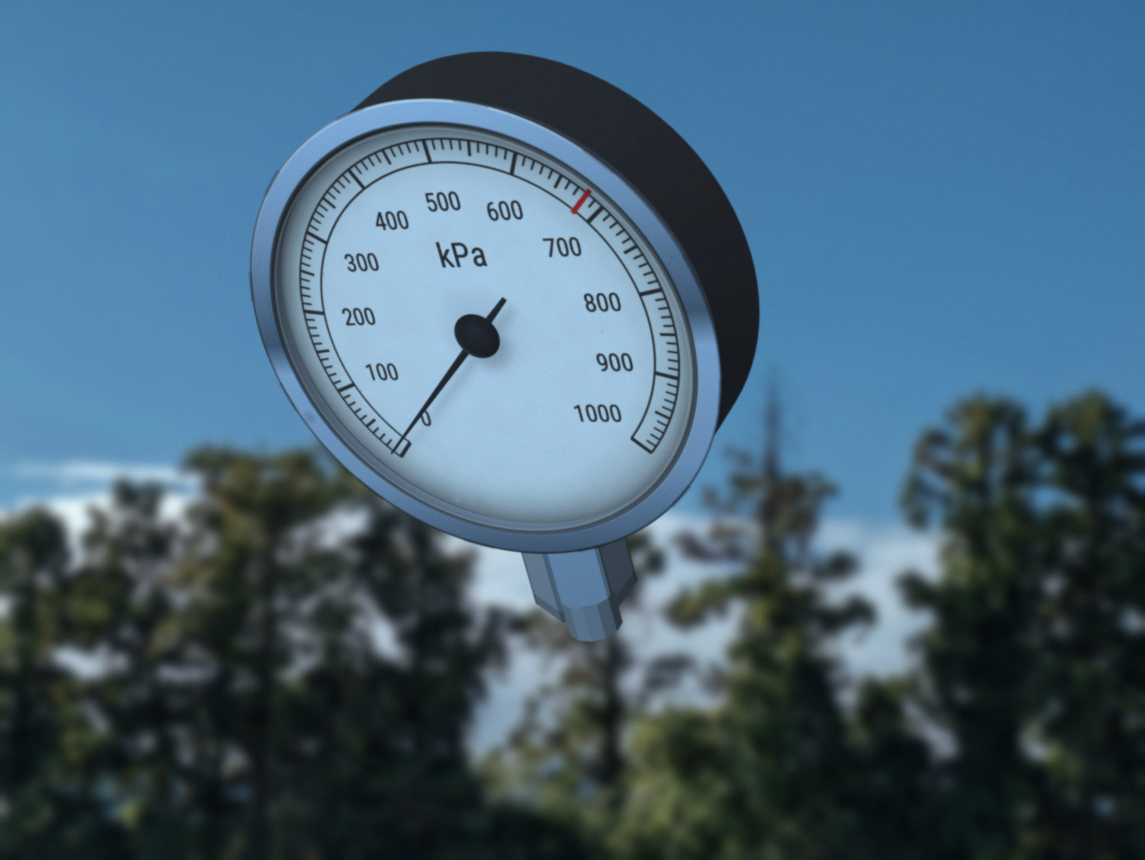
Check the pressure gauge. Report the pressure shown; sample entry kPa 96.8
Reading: kPa 10
